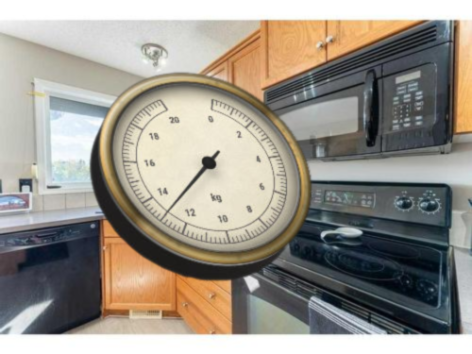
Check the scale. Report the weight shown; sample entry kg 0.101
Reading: kg 13
